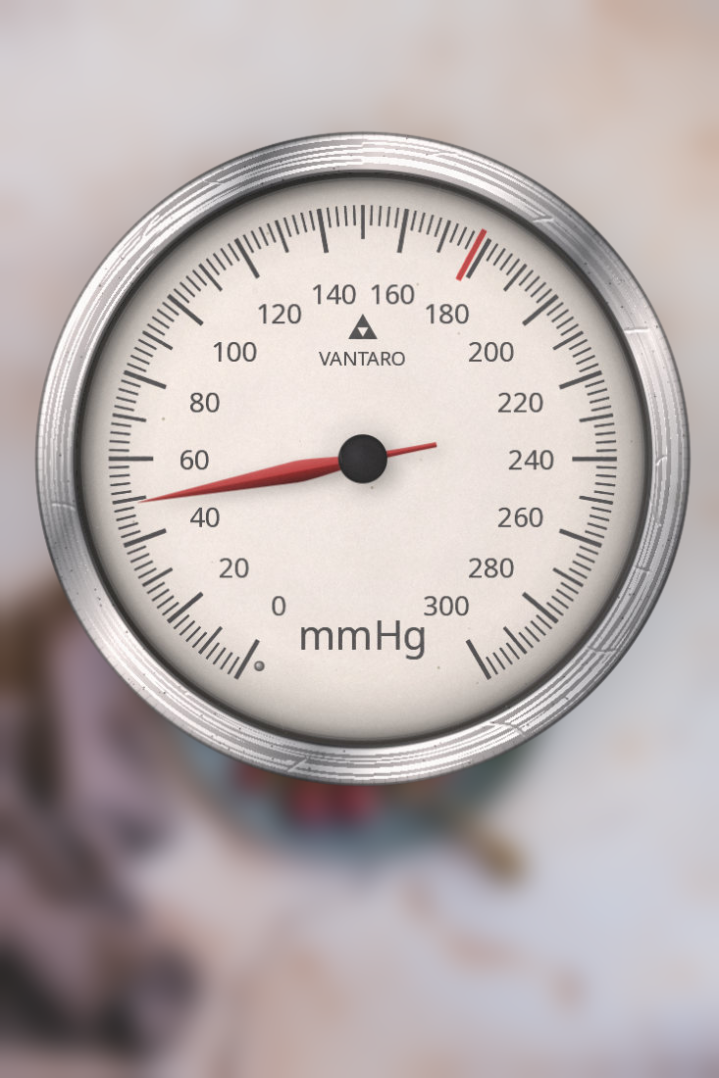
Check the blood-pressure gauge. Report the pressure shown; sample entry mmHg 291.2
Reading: mmHg 49
